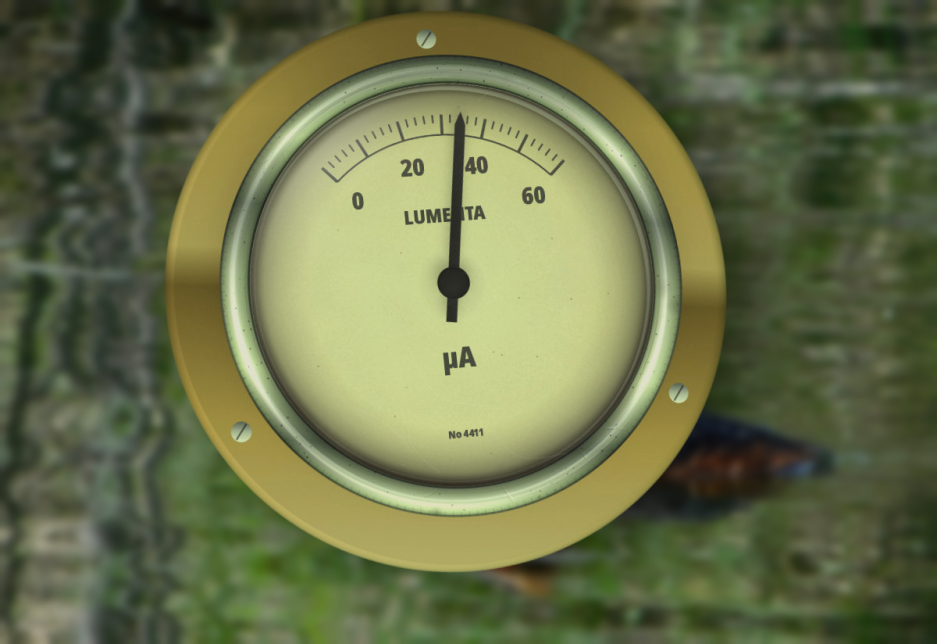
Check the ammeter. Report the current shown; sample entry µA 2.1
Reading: µA 34
